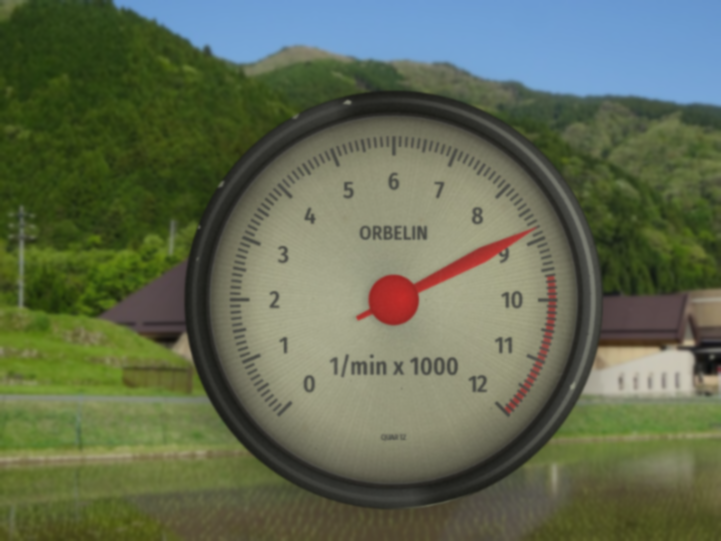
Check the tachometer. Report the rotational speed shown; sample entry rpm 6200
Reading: rpm 8800
